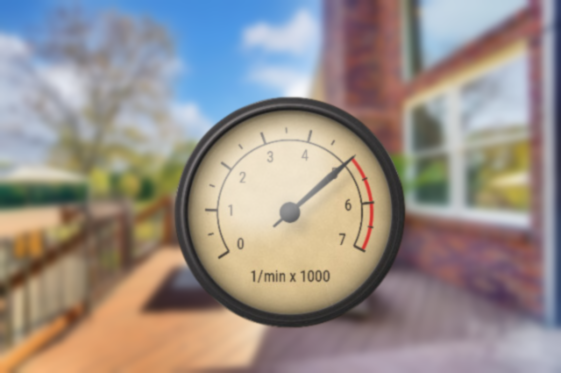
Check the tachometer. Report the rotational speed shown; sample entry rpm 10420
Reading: rpm 5000
